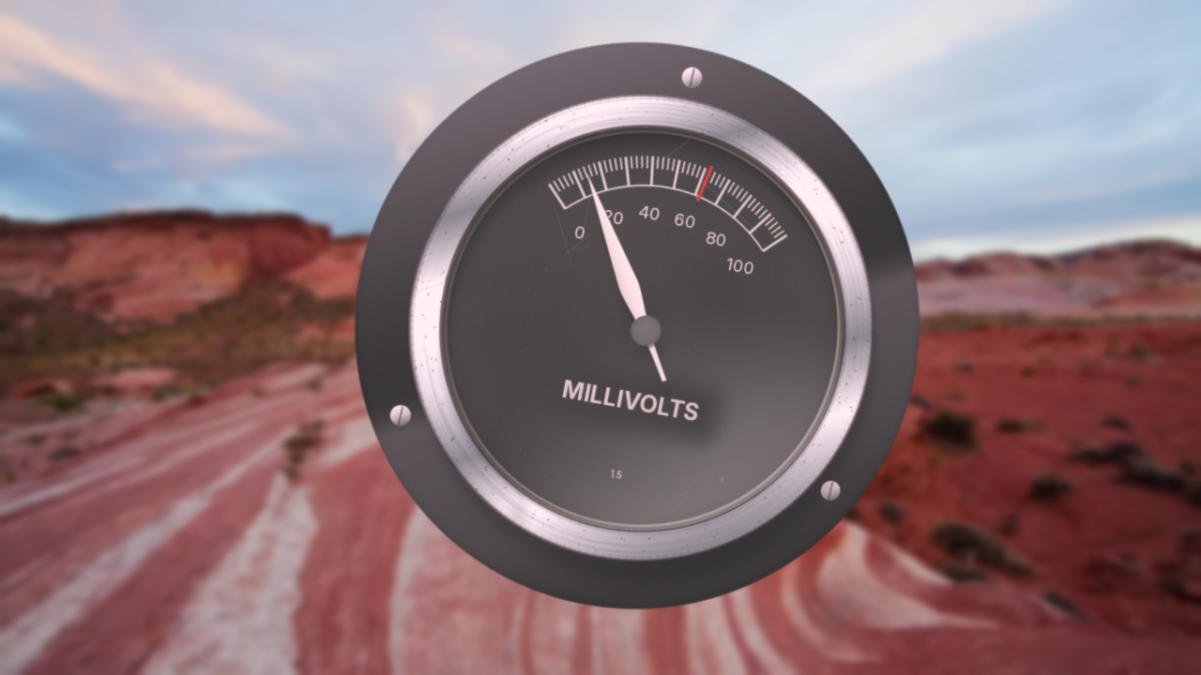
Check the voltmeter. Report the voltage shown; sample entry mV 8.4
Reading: mV 14
